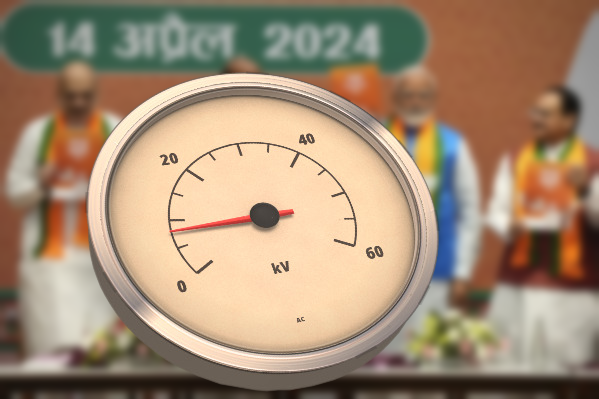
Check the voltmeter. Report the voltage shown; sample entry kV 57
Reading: kV 7.5
